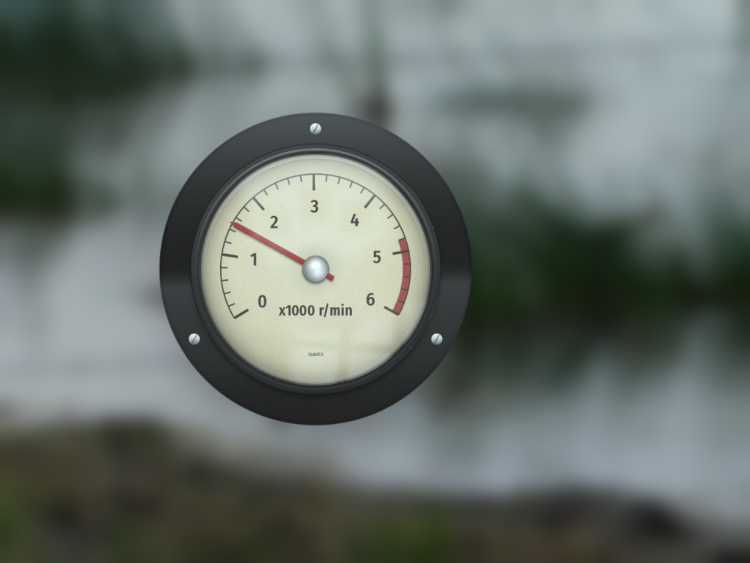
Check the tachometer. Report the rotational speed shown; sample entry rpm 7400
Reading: rpm 1500
